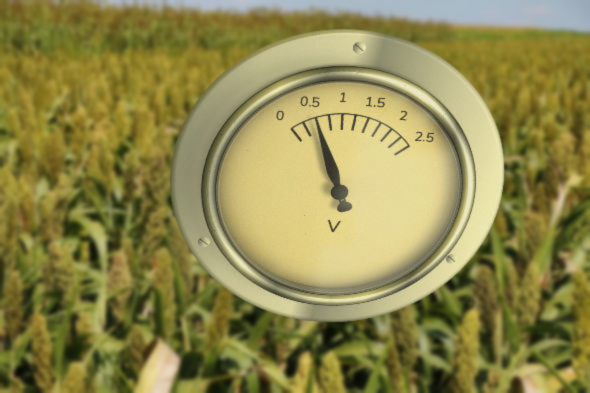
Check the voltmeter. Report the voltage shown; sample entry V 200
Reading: V 0.5
